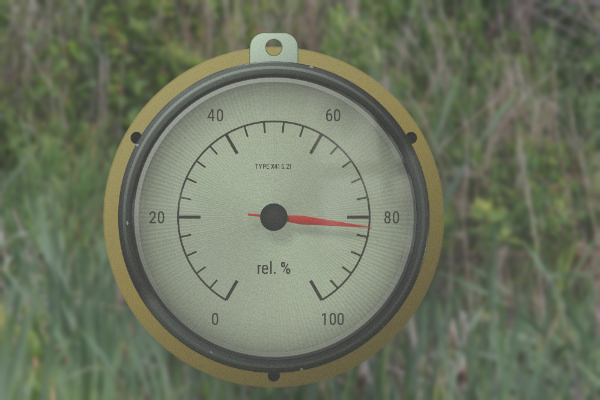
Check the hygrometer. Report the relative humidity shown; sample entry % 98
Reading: % 82
